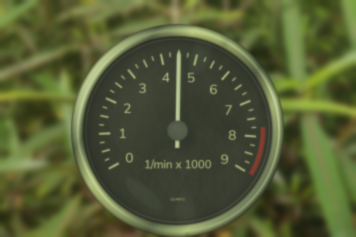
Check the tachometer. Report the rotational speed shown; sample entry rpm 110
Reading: rpm 4500
